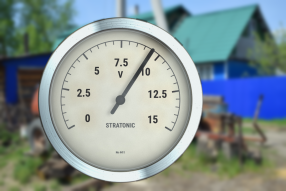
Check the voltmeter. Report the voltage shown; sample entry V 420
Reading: V 9.5
